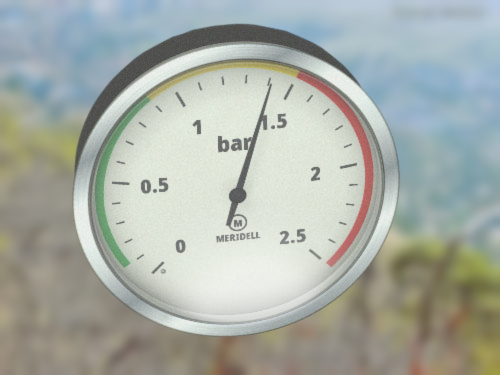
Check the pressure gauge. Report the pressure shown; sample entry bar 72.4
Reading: bar 1.4
